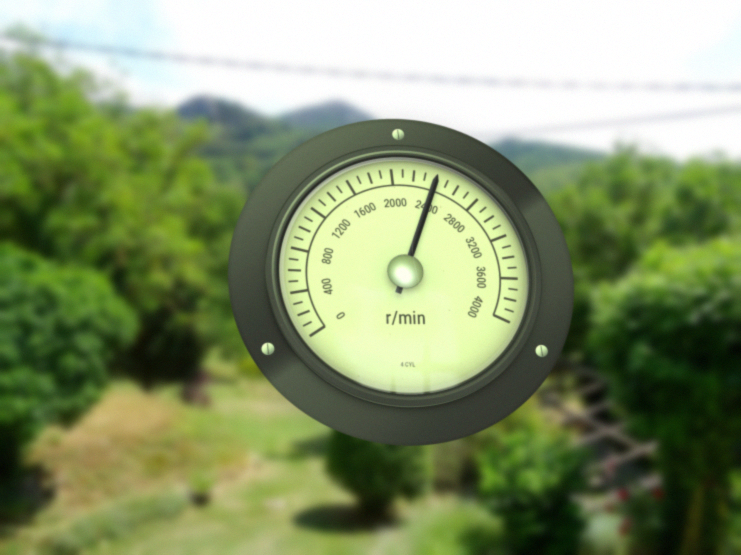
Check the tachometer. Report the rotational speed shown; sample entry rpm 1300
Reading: rpm 2400
